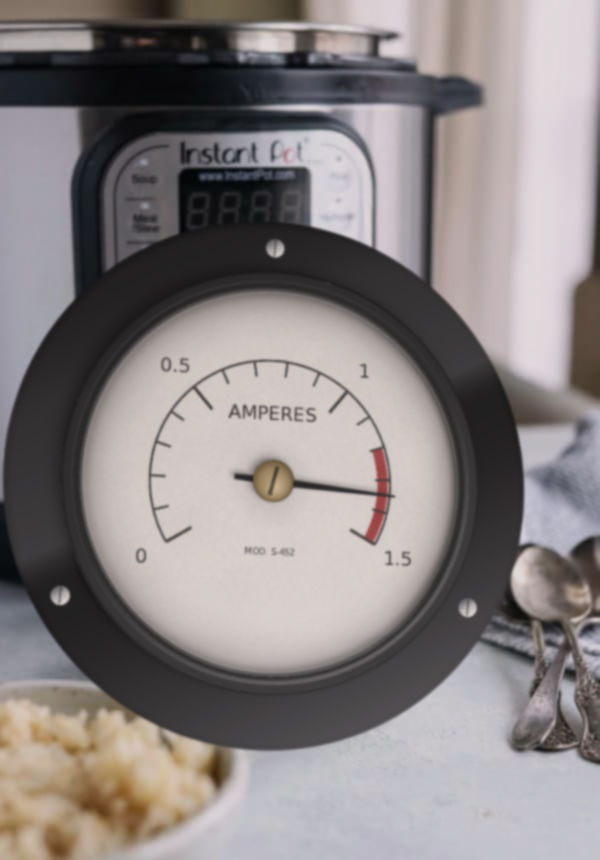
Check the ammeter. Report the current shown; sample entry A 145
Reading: A 1.35
